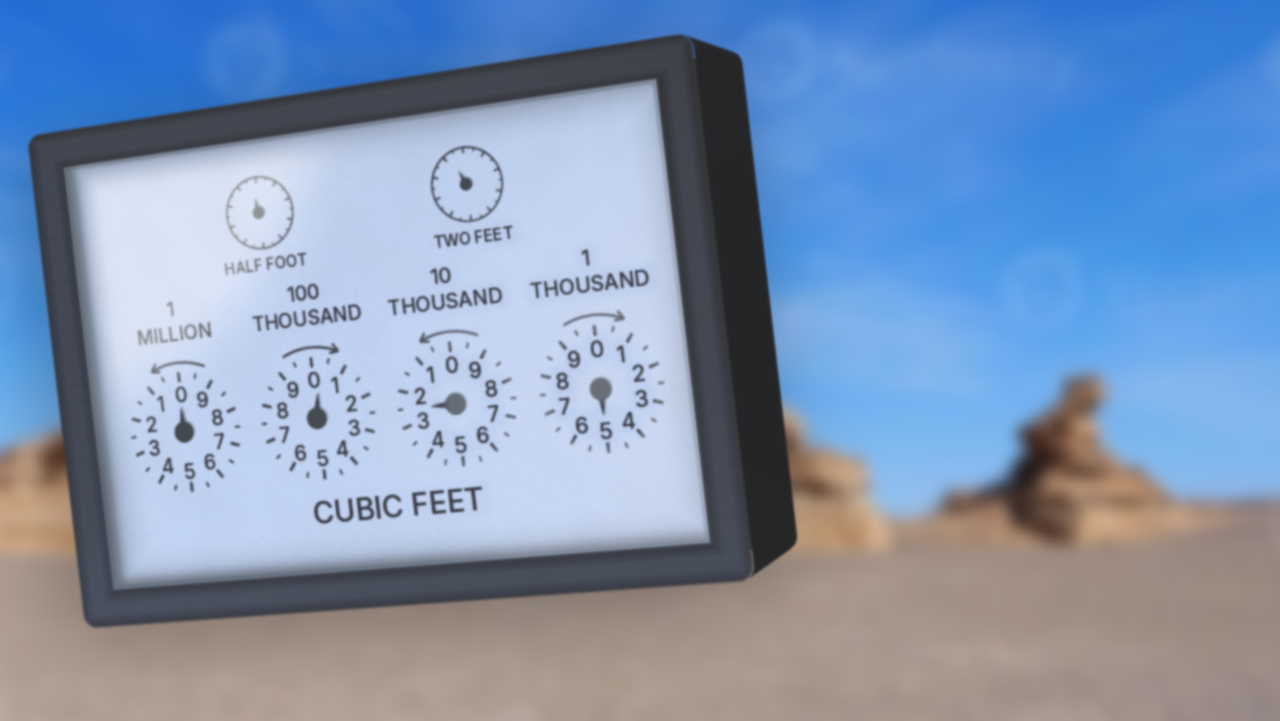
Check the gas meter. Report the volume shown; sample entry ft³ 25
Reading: ft³ 2500
